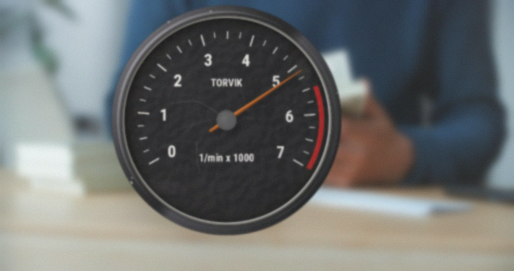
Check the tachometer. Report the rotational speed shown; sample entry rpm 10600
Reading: rpm 5125
